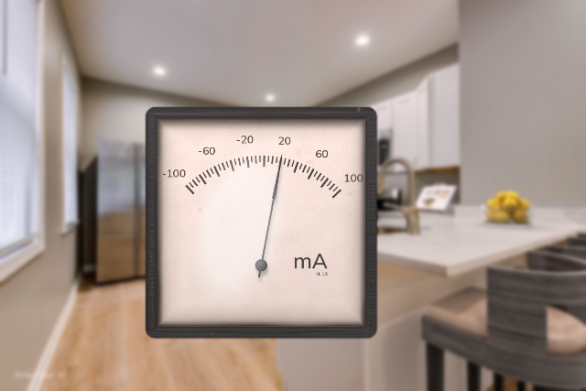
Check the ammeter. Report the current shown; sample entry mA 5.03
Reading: mA 20
